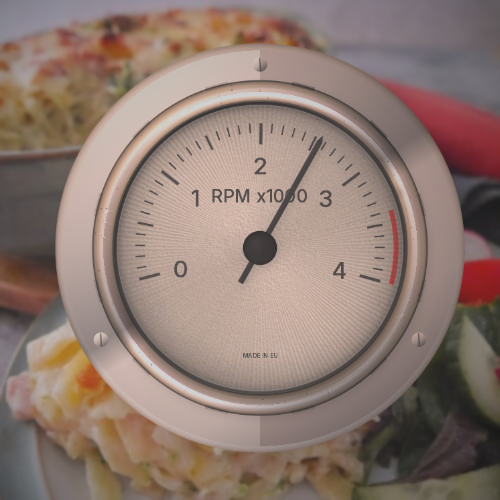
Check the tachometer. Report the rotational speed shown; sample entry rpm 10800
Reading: rpm 2550
